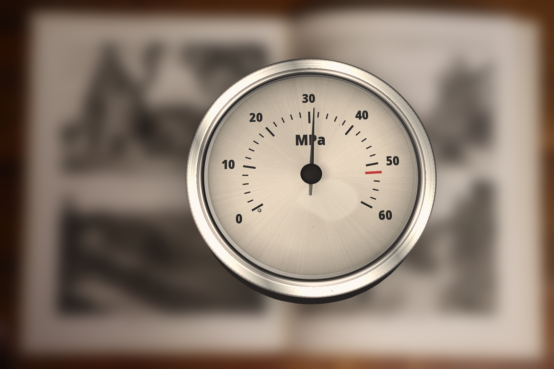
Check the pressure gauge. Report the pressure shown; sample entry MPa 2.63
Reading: MPa 31
